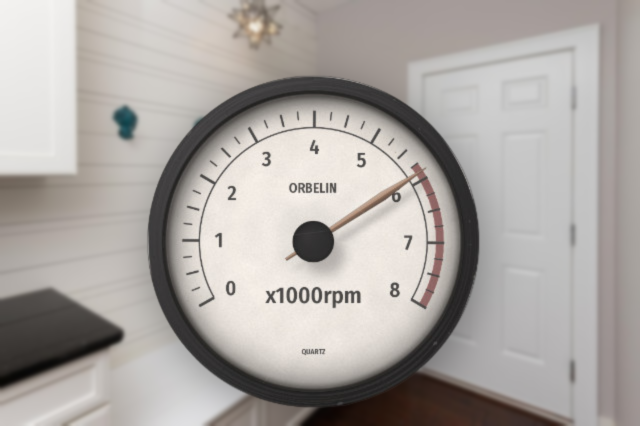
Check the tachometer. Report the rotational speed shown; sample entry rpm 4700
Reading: rpm 5875
